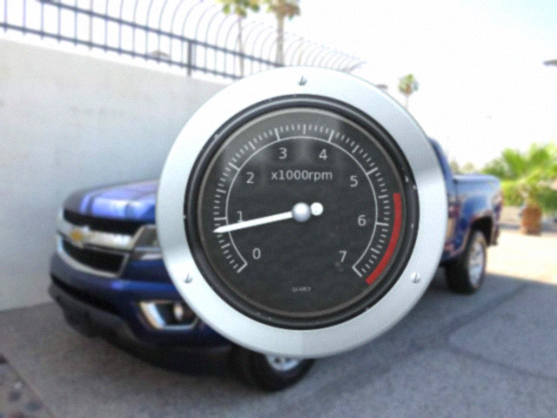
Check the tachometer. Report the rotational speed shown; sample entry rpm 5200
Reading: rpm 800
